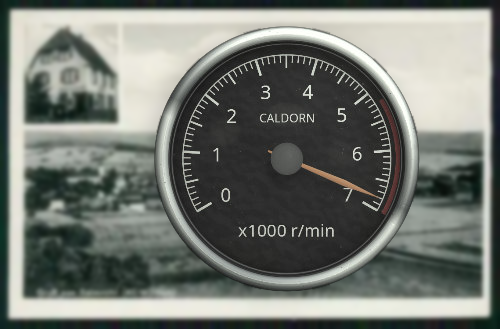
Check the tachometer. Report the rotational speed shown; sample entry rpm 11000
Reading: rpm 6800
